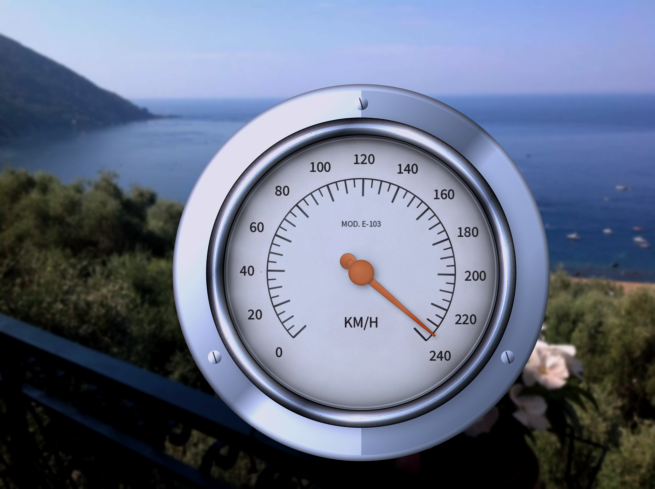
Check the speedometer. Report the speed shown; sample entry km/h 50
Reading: km/h 235
